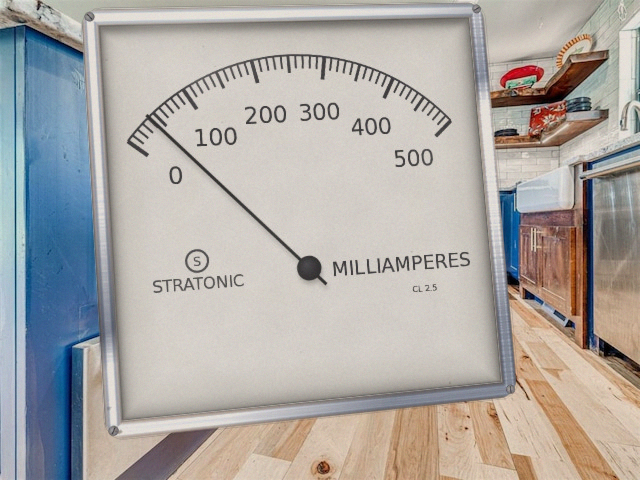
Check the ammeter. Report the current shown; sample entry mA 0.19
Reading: mA 40
